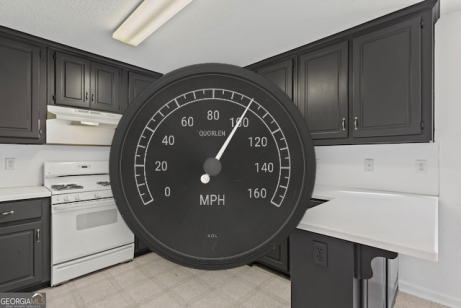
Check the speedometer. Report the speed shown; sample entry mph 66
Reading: mph 100
